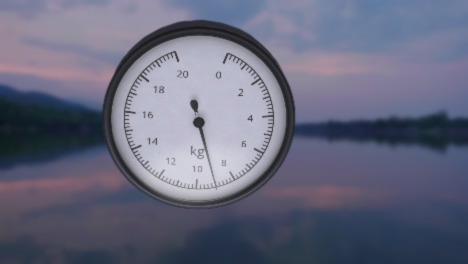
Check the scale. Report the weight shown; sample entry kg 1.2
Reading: kg 9
